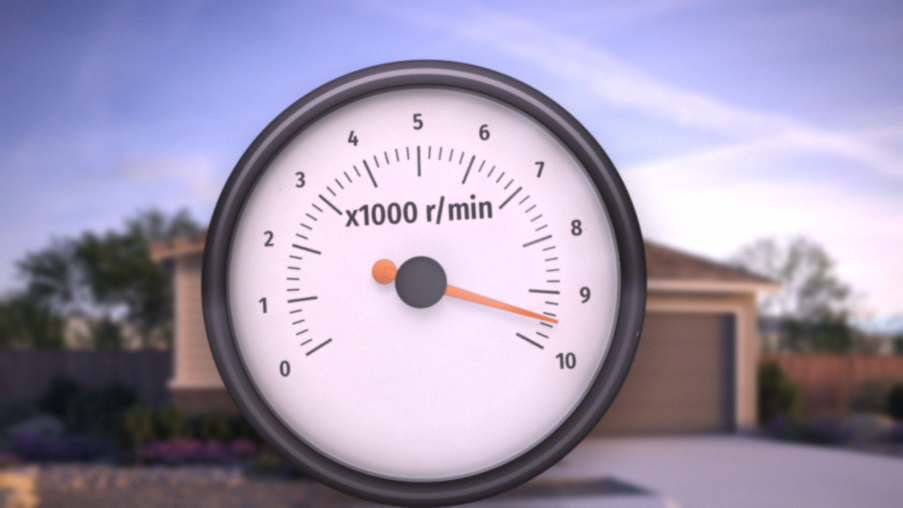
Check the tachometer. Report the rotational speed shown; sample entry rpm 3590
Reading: rpm 9500
